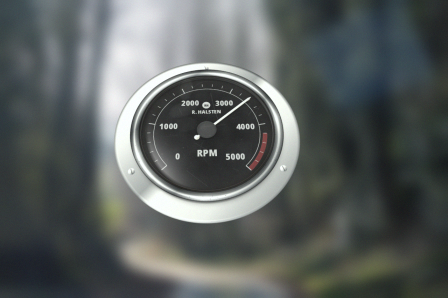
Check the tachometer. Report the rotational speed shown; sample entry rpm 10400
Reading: rpm 3400
